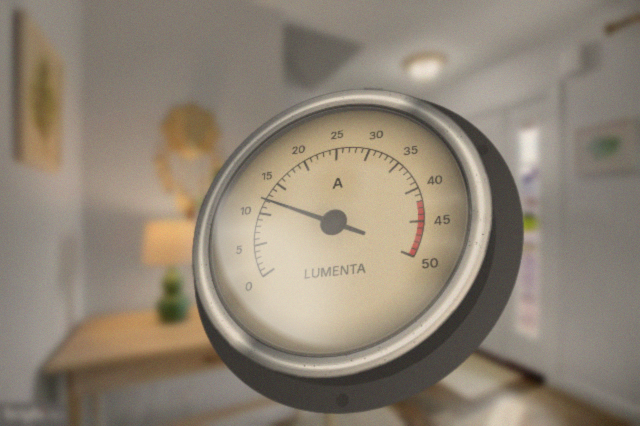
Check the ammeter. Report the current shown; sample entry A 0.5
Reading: A 12
